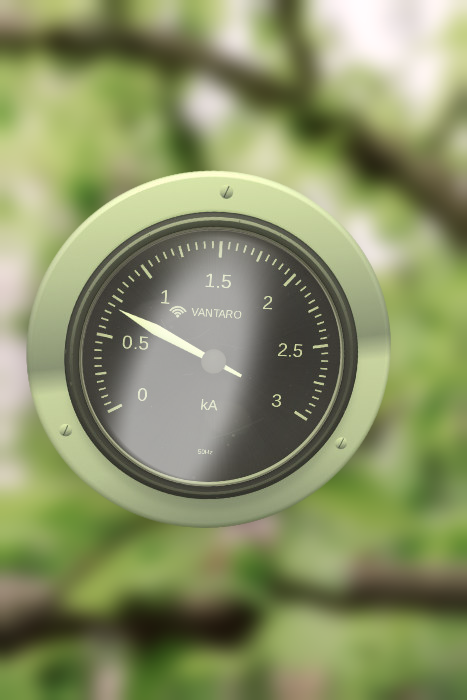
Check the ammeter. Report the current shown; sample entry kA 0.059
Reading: kA 0.7
